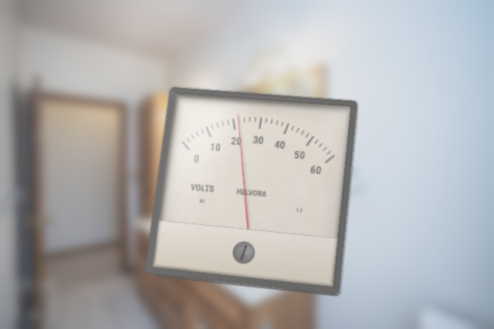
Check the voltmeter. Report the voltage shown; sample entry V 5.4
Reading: V 22
